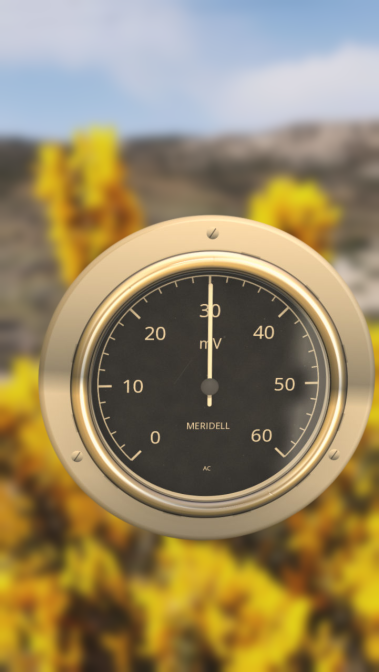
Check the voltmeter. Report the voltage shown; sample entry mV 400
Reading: mV 30
